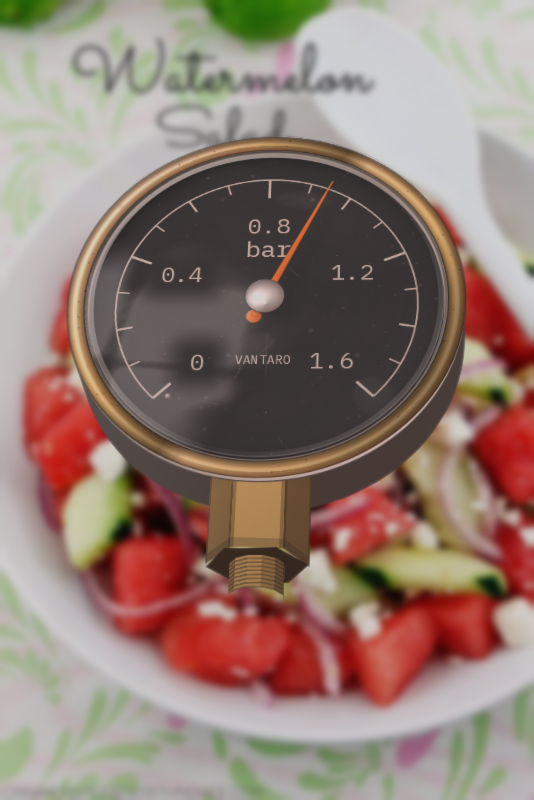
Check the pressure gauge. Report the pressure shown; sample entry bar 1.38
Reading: bar 0.95
